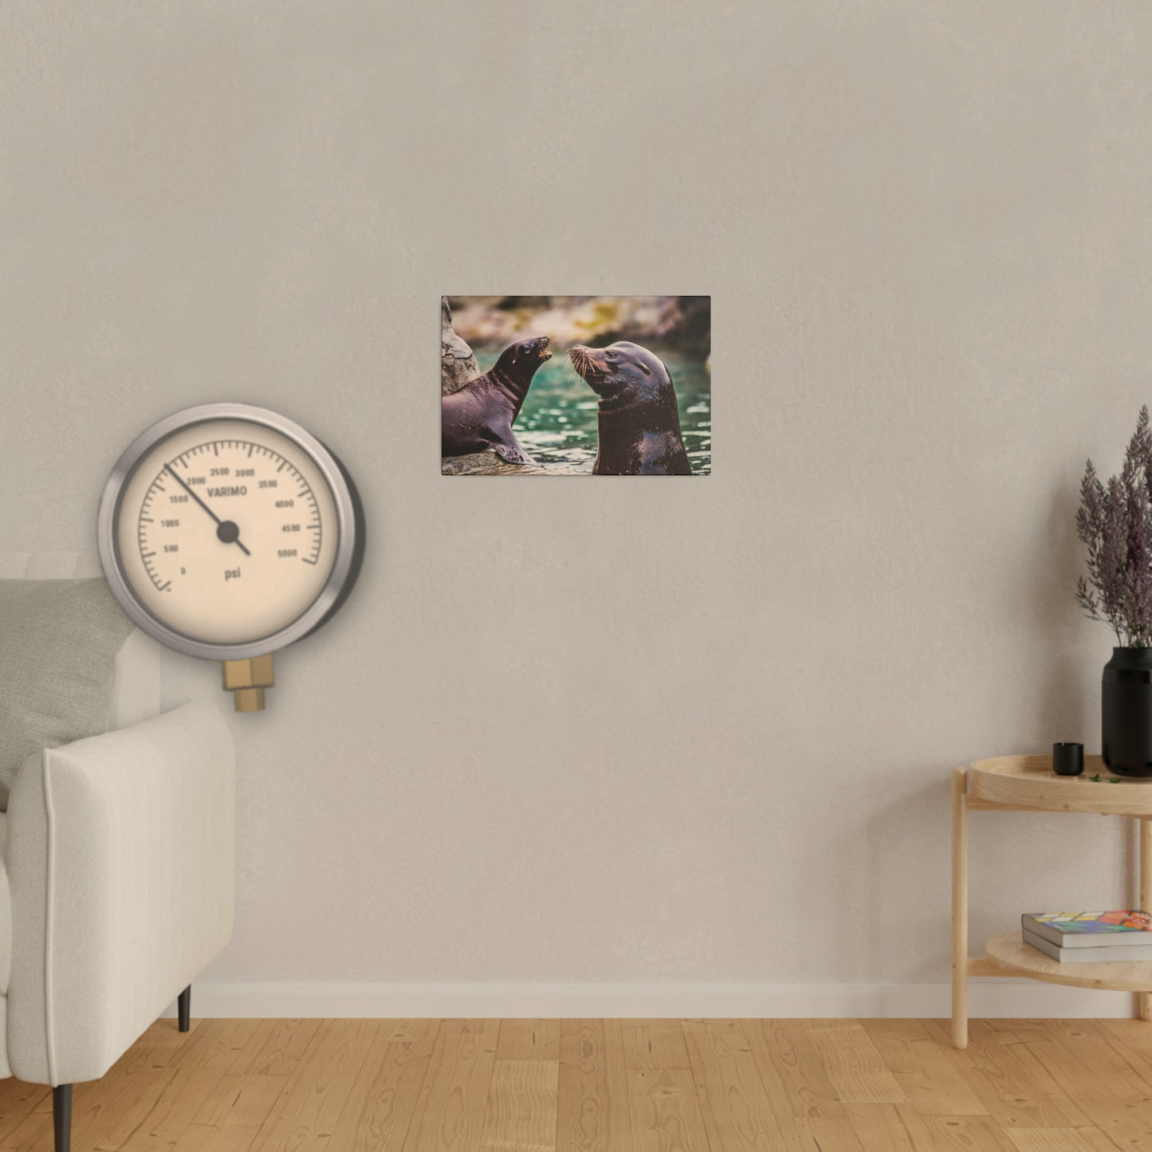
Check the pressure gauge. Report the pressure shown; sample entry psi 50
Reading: psi 1800
